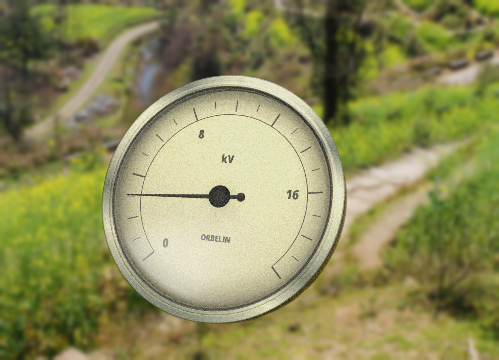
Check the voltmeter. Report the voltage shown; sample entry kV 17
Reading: kV 3
